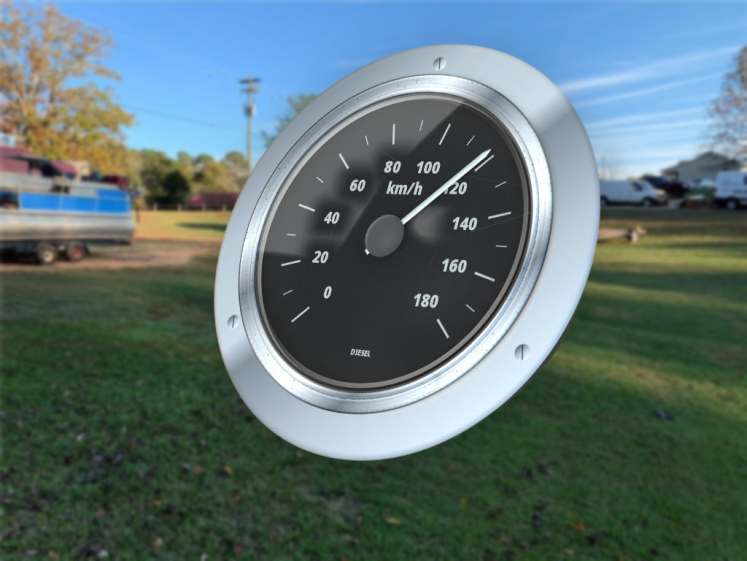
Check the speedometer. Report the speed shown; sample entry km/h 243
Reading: km/h 120
